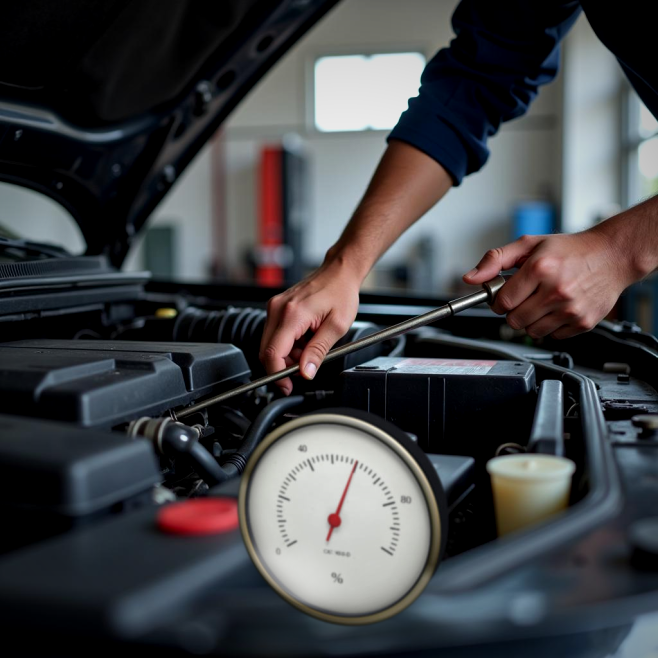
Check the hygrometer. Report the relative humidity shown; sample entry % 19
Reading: % 60
